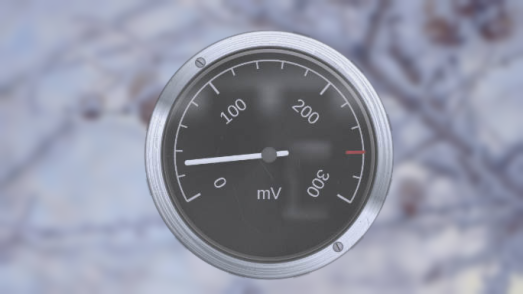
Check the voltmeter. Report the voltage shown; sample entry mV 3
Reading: mV 30
